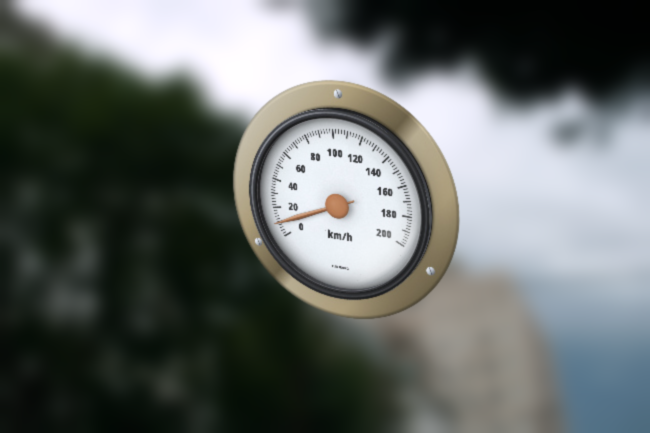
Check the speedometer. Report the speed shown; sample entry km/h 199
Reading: km/h 10
